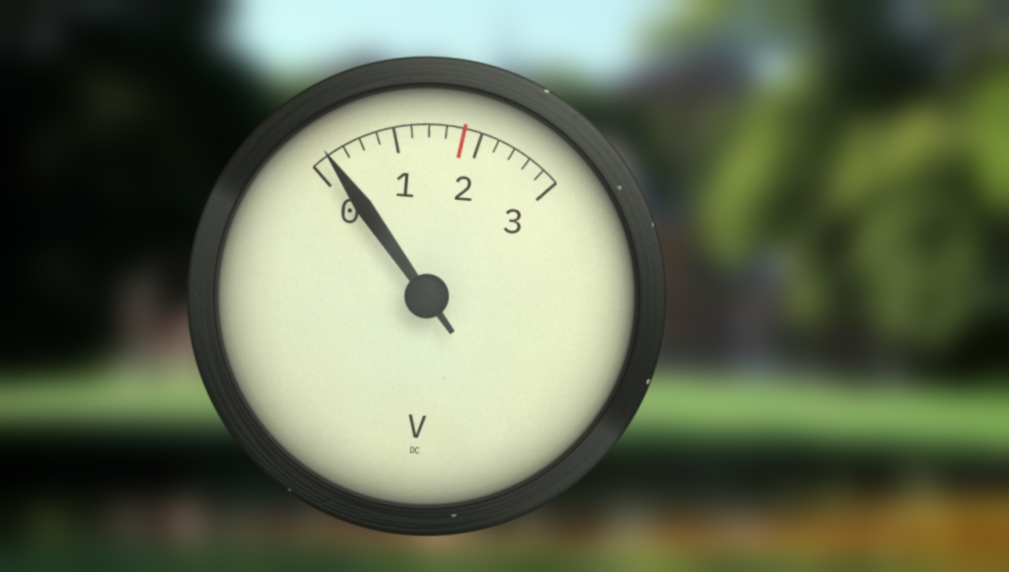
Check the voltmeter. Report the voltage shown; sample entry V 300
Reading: V 0.2
